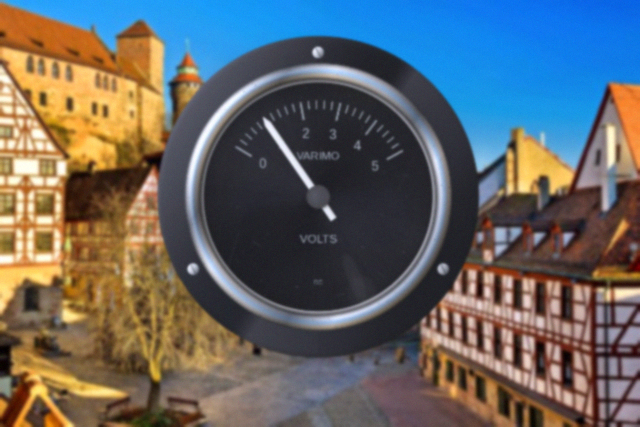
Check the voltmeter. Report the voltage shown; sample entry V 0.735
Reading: V 1
